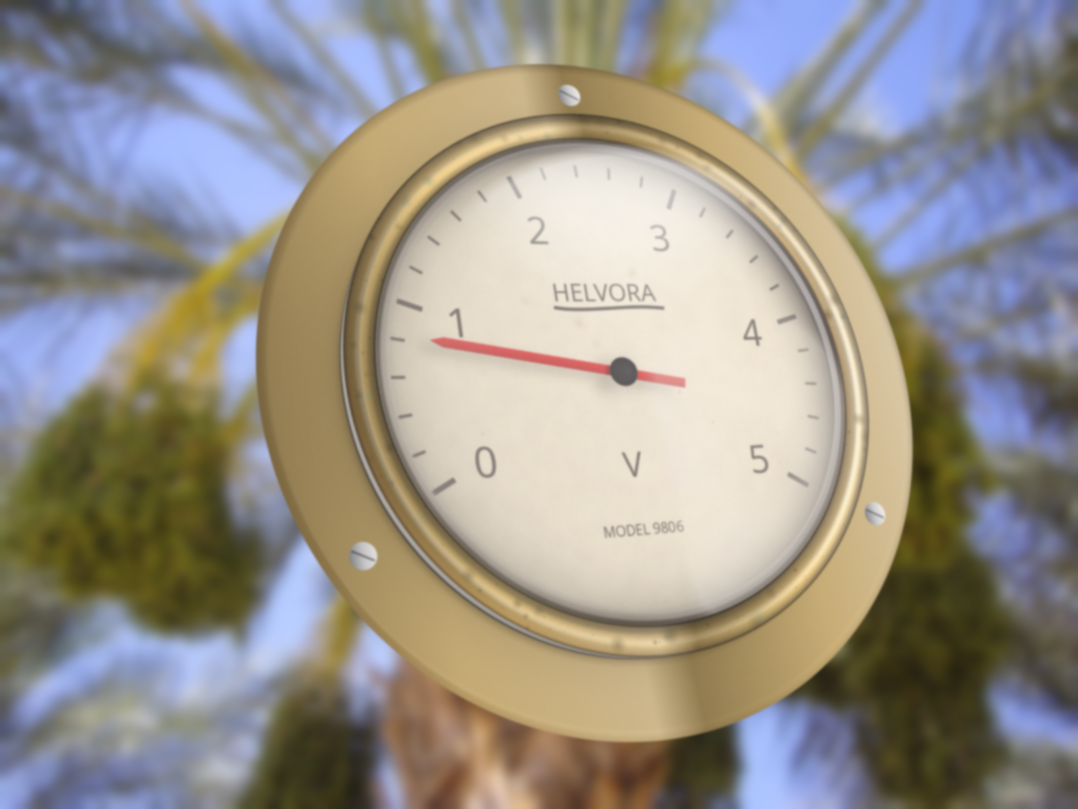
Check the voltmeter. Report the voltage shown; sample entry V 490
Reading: V 0.8
